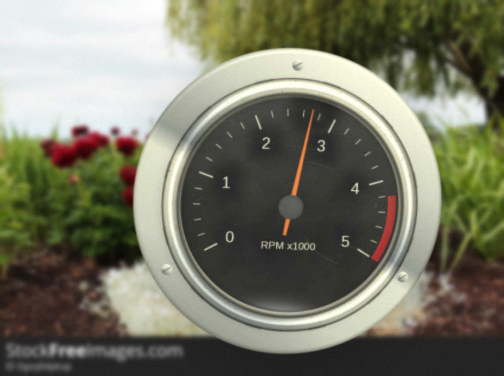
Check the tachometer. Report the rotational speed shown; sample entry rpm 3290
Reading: rpm 2700
